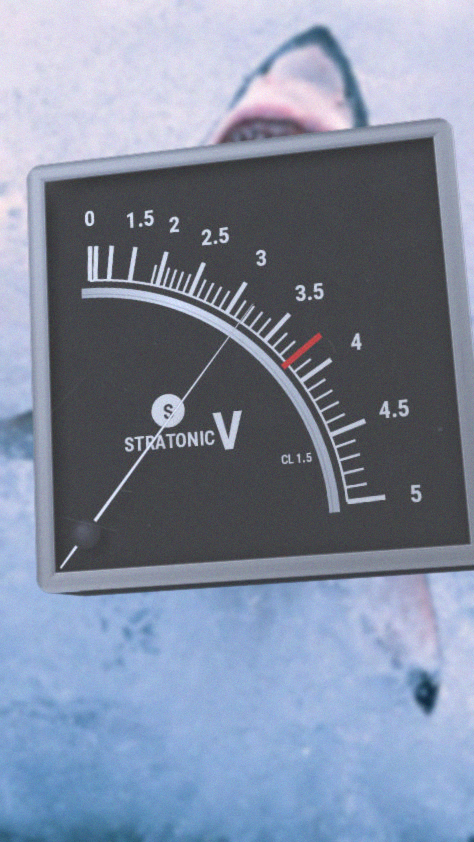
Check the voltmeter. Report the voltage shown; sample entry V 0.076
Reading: V 3.2
